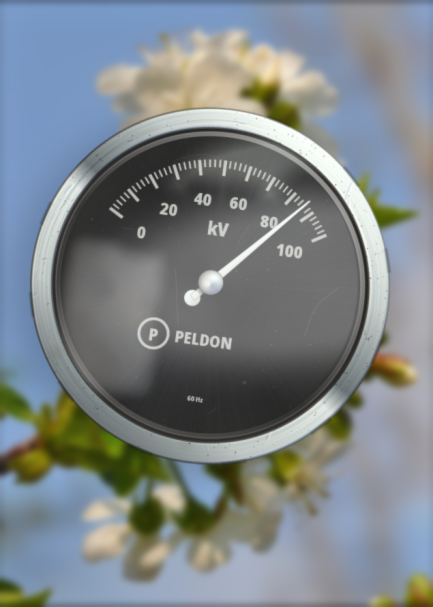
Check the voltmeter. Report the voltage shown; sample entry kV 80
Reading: kV 86
